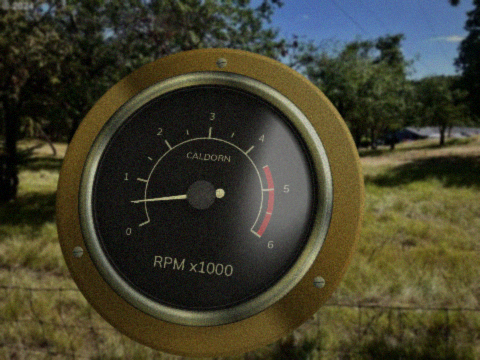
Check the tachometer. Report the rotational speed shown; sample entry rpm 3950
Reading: rpm 500
